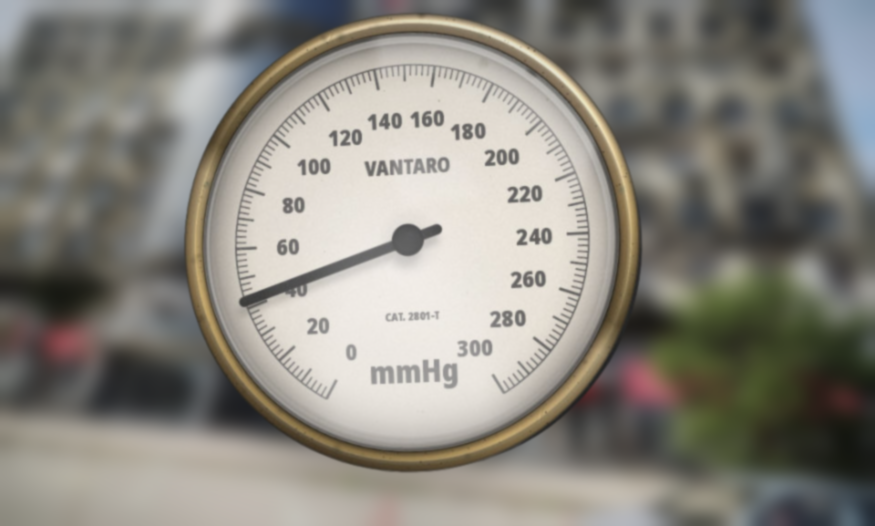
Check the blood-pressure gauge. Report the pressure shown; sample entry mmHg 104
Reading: mmHg 42
